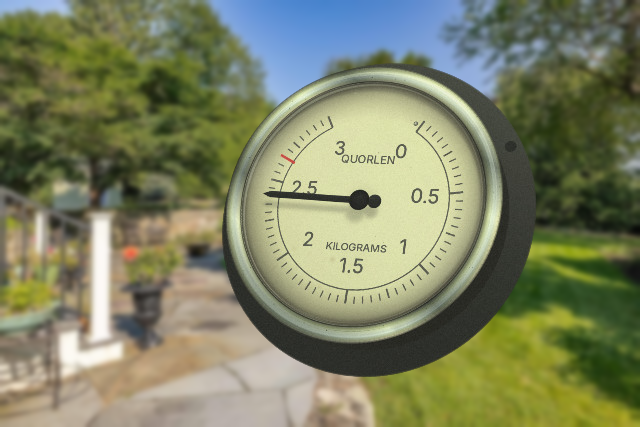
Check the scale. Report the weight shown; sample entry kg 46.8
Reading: kg 2.4
